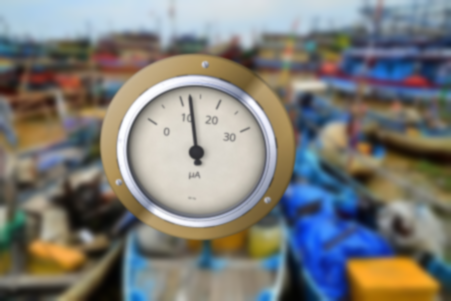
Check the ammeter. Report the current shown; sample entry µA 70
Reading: µA 12.5
